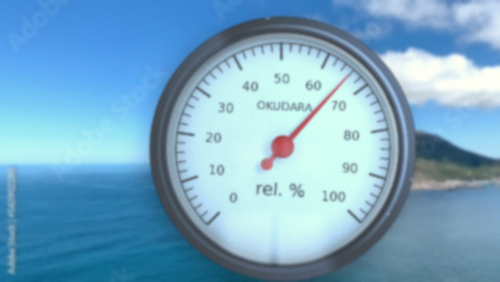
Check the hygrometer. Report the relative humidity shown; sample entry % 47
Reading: % 66
